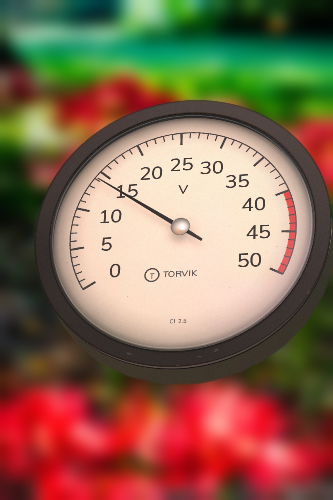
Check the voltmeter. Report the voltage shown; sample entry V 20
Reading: V 14
